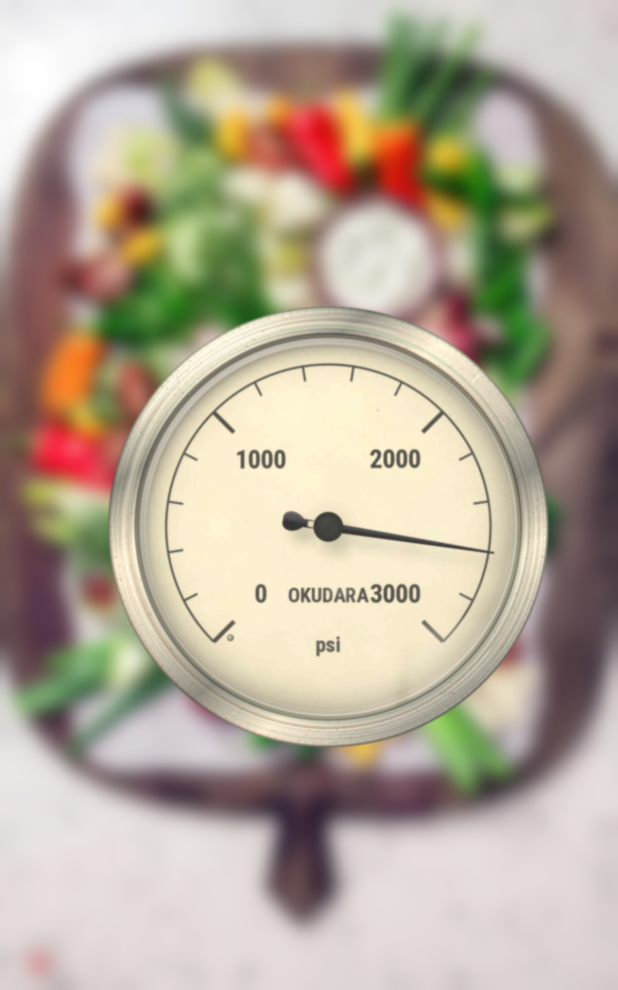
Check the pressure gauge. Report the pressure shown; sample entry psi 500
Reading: psi 2600
